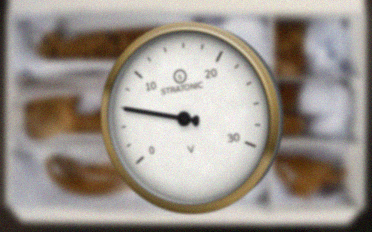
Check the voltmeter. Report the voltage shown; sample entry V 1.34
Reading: V 6
